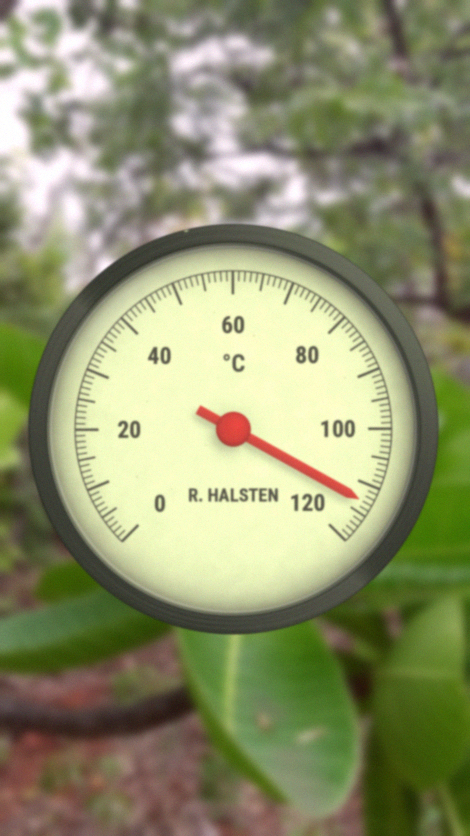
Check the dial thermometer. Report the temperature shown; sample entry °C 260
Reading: °C 113
